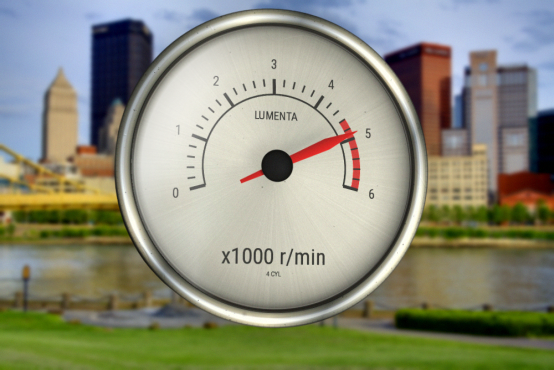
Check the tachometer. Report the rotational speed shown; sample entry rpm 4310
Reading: rpm 4900
